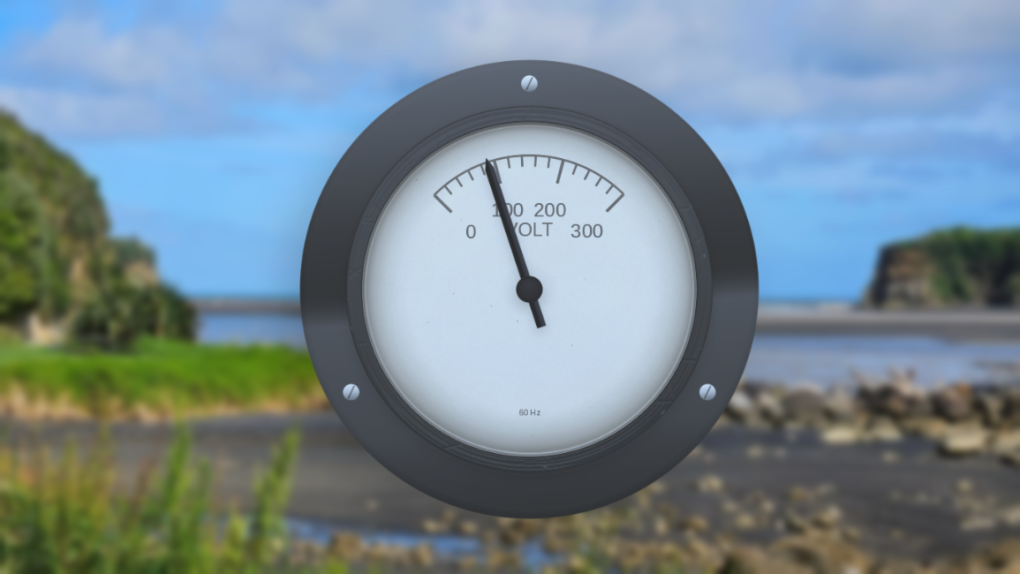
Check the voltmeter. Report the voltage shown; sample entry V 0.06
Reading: V 90
